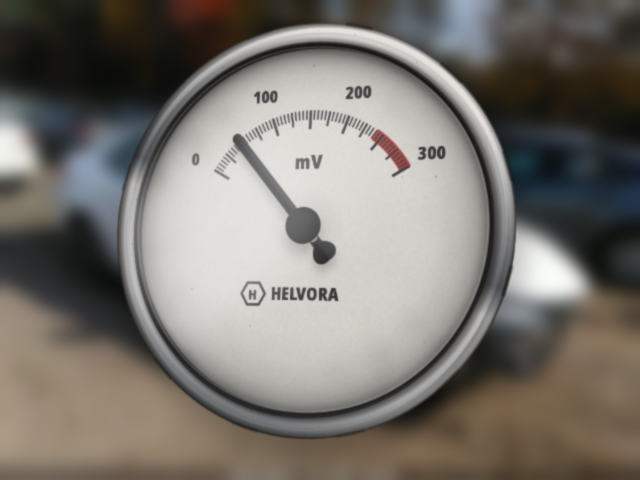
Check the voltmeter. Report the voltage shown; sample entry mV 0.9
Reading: mV 50
